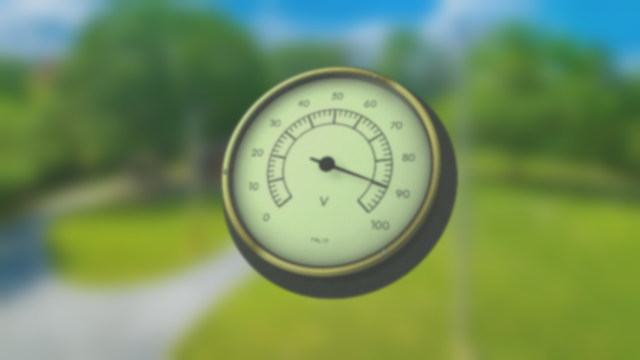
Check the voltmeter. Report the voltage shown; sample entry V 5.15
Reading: V 90
